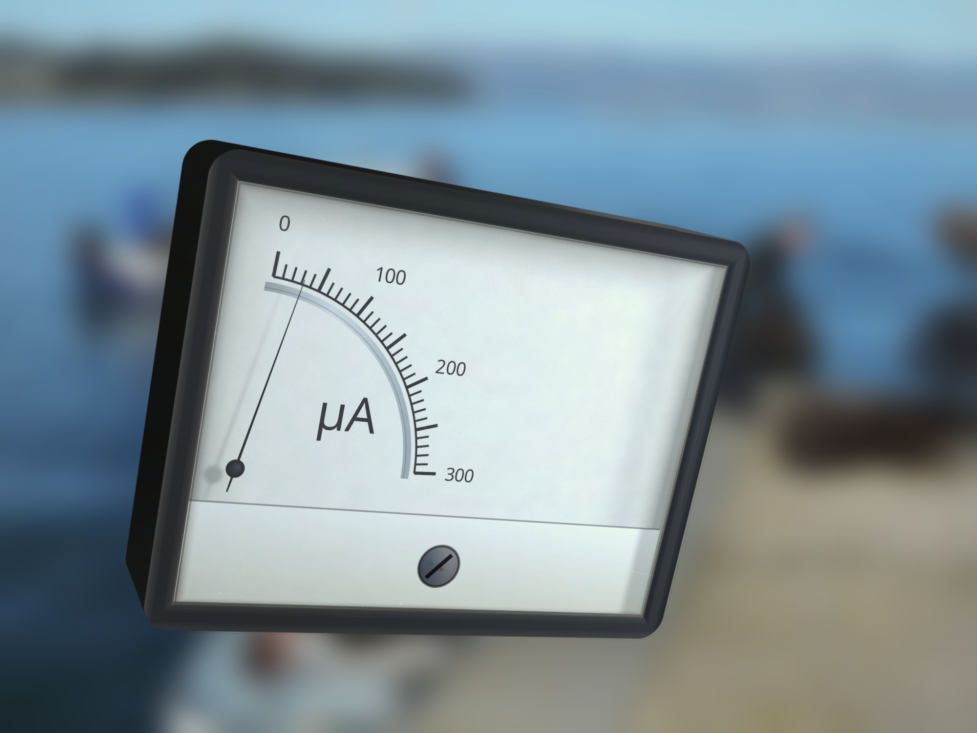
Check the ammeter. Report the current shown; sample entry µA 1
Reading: µA 30
